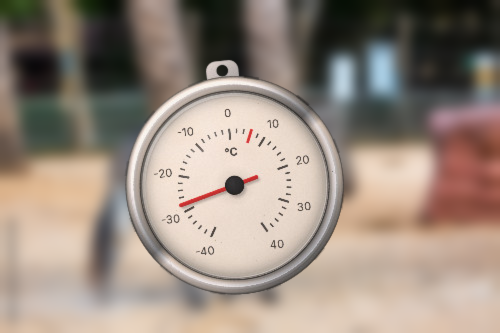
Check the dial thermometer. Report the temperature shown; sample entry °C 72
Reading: °C -28
